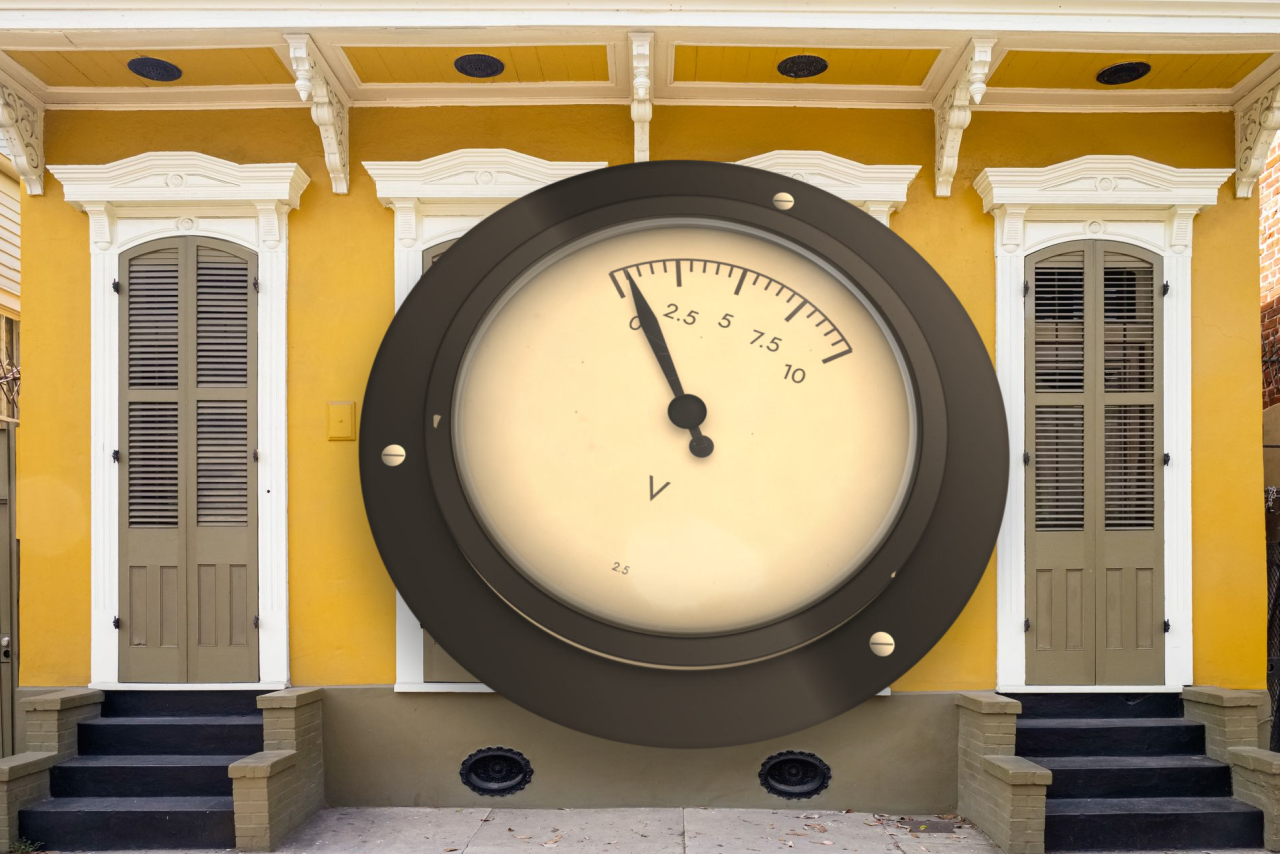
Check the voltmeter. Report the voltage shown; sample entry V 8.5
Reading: V 0.5
